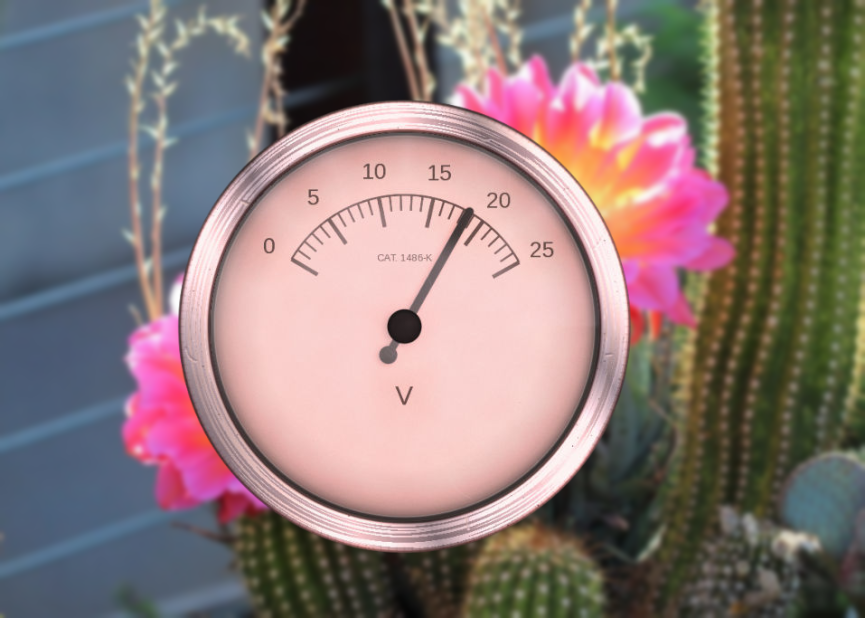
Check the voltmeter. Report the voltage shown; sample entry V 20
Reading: V 18.5
